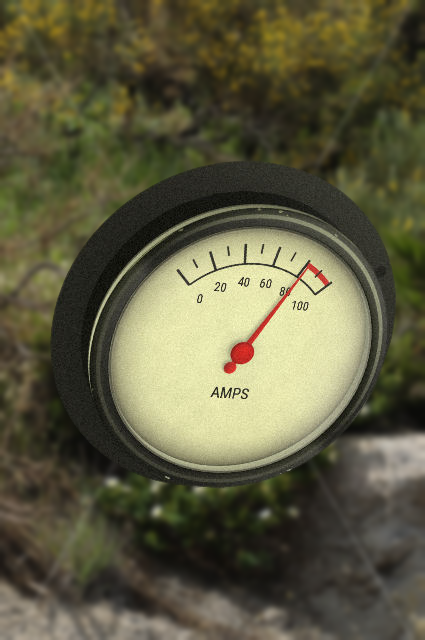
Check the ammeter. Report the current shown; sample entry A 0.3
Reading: A 80
